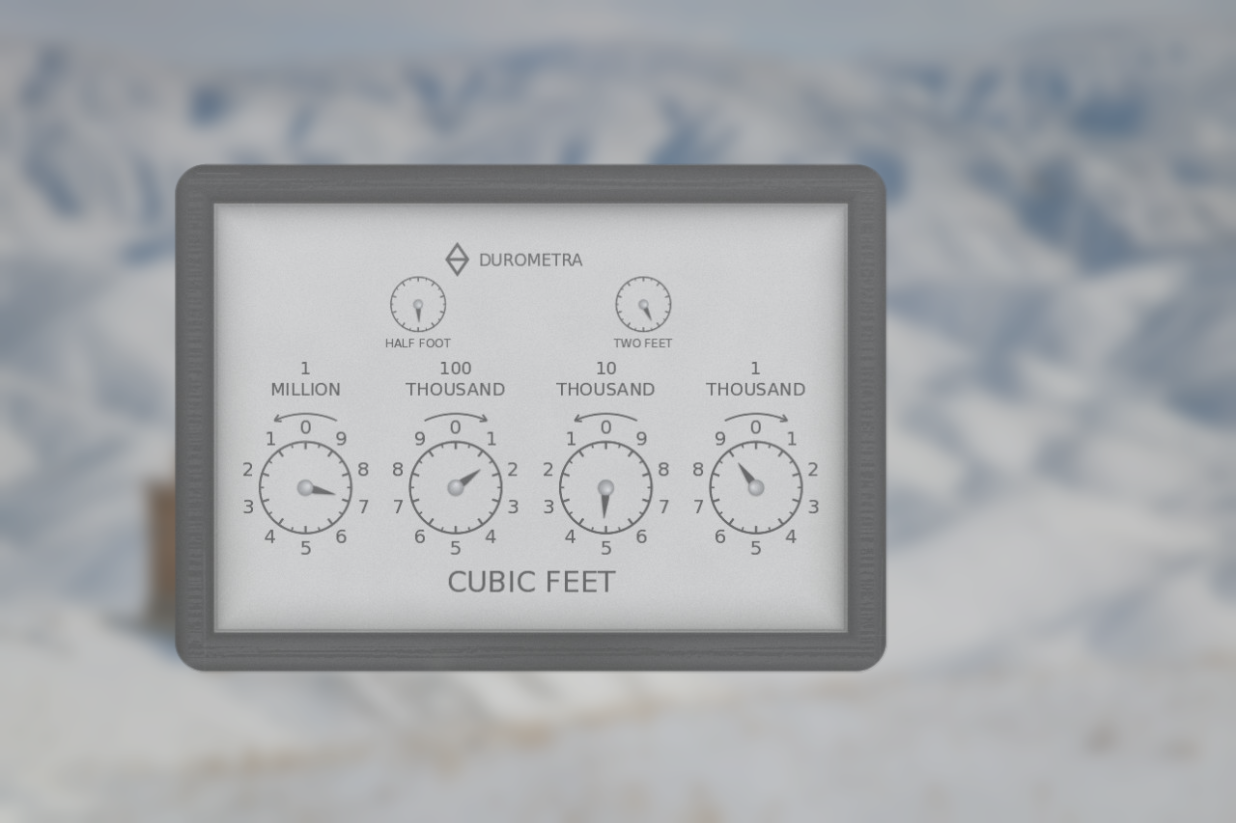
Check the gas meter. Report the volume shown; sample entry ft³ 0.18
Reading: ft³ 714900
